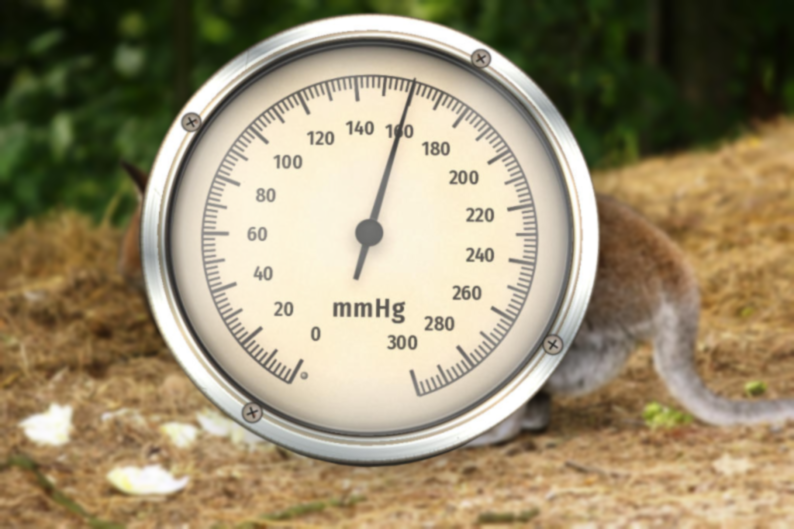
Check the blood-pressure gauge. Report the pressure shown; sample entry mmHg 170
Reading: mmHg 160
